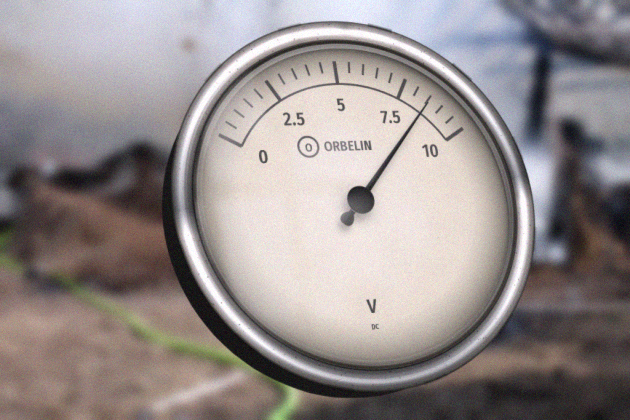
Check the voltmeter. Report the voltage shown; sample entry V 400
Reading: V 8.5
